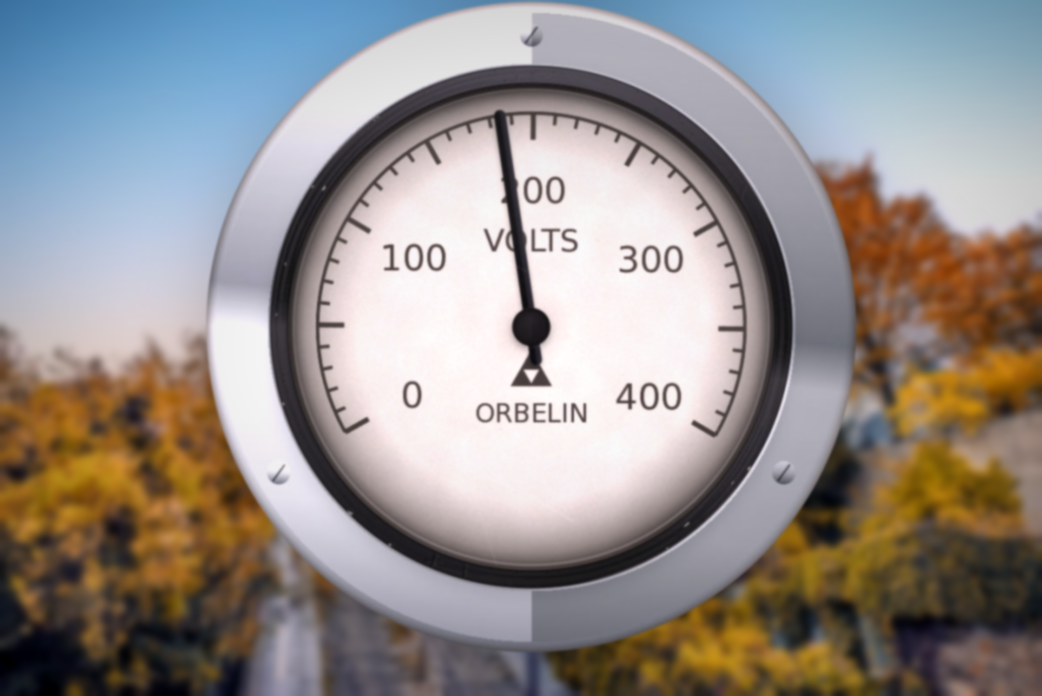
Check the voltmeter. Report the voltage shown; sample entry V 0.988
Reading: V 185
